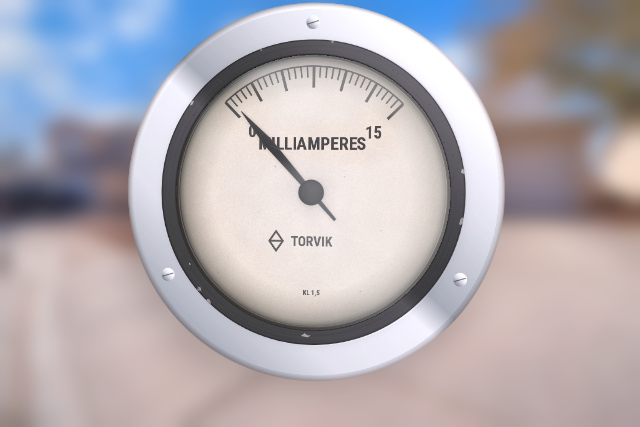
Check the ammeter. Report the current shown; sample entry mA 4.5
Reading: mA 0.5
